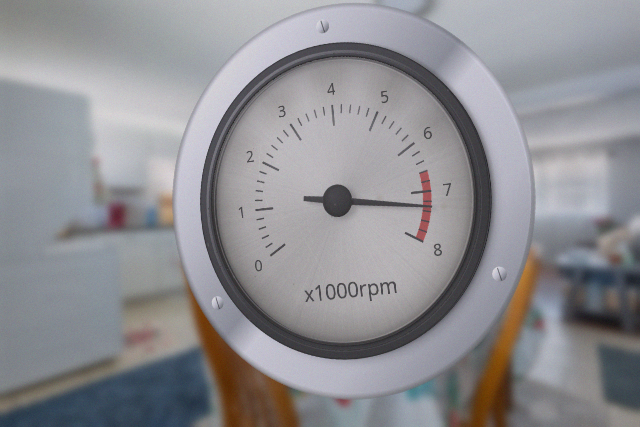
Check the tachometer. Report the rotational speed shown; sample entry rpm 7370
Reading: rpm 7300
